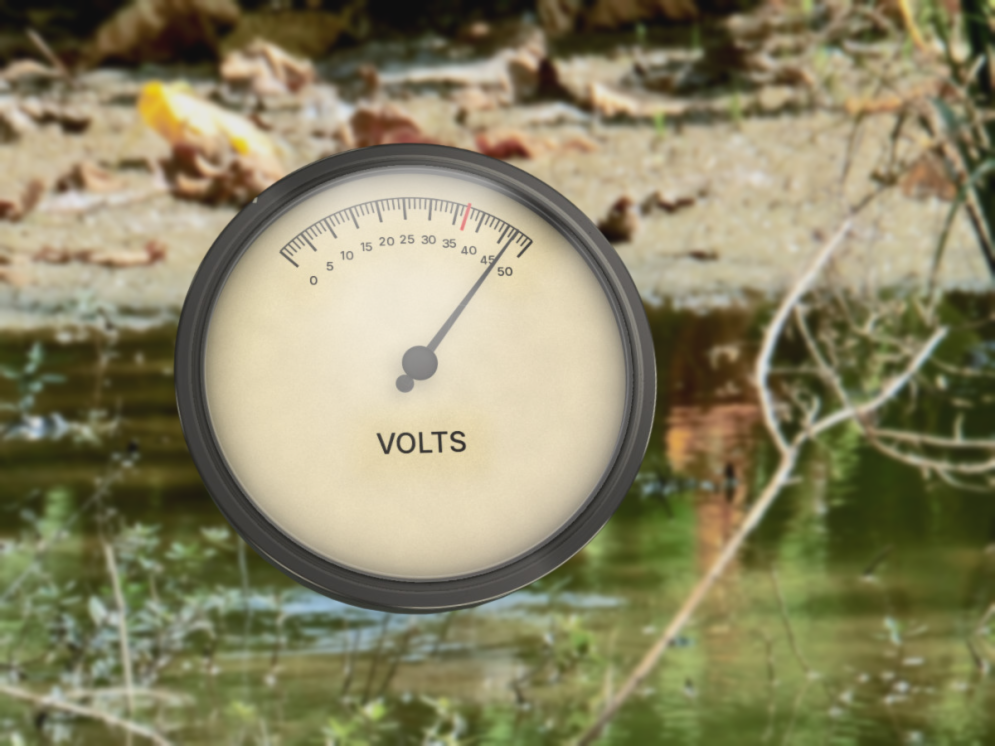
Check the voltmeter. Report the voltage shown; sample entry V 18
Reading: V 47
